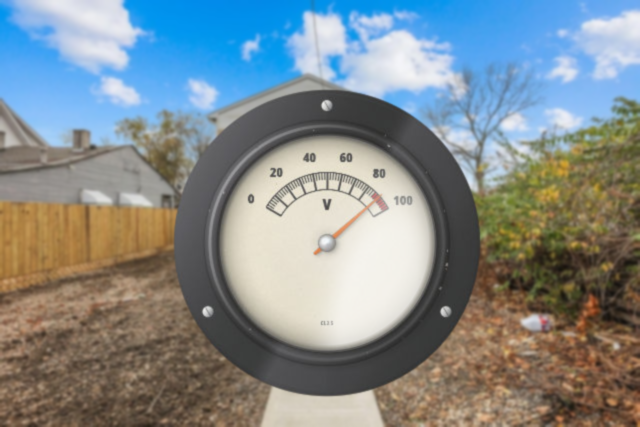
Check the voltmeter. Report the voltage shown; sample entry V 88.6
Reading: V 90
